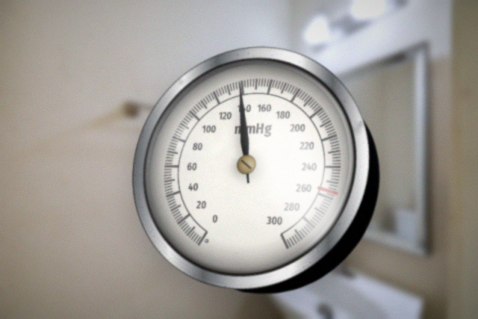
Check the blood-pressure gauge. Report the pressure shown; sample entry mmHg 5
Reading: mmHg 140
